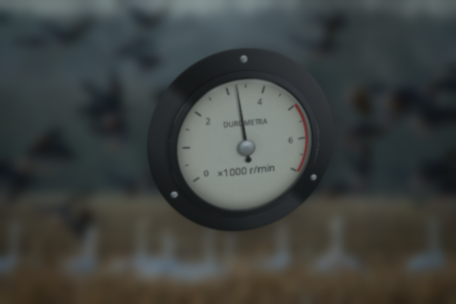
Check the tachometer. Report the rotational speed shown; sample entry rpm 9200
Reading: rpm 3250
